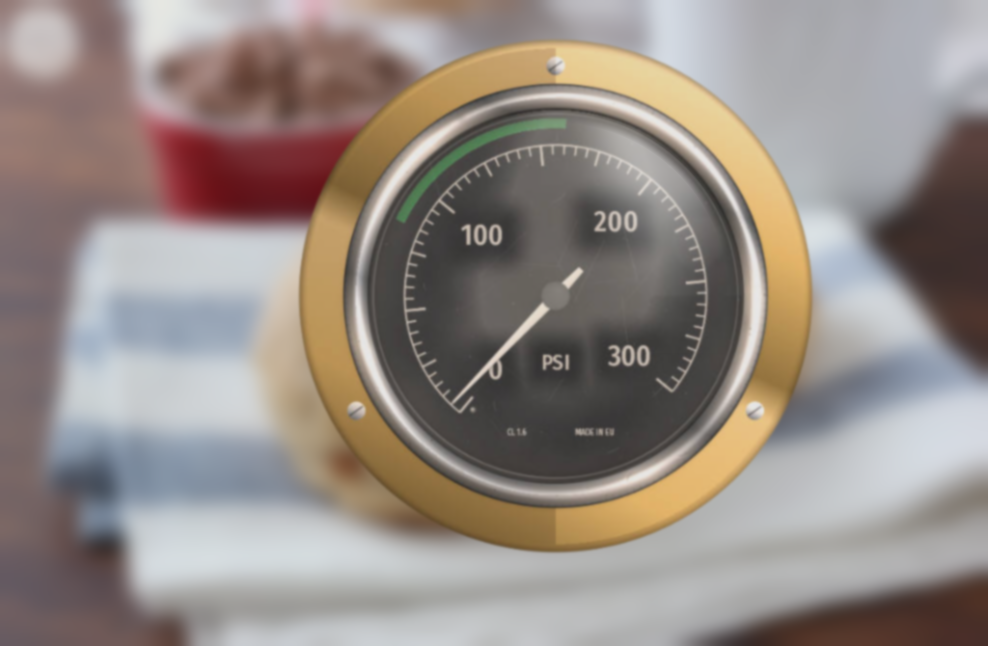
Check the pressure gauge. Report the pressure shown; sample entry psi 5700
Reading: psi 5
